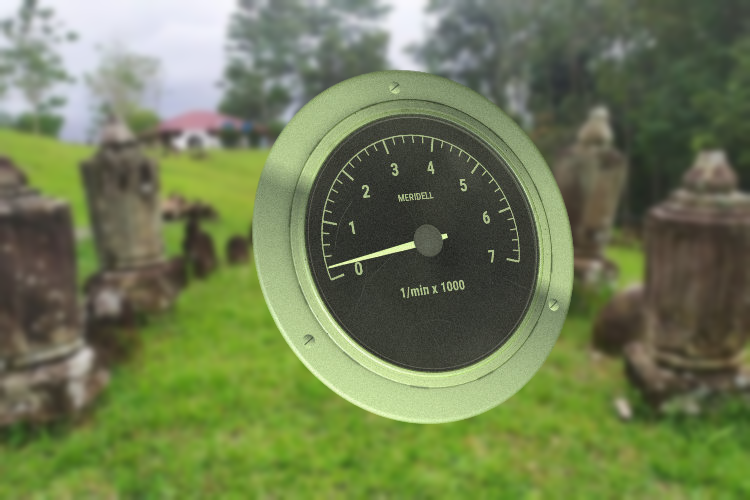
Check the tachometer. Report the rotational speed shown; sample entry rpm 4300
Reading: rpm 200
